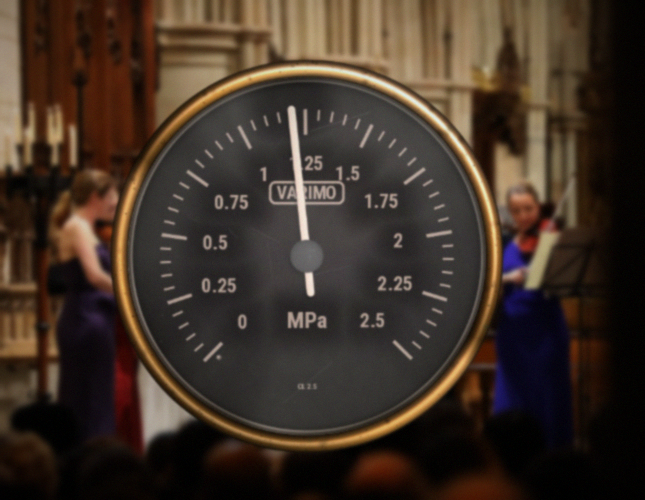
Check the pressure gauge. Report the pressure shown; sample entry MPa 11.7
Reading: MPa 1.2
